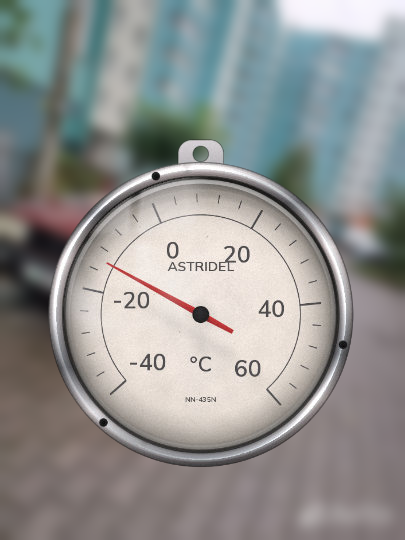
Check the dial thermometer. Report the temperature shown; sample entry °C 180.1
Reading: °C -14
